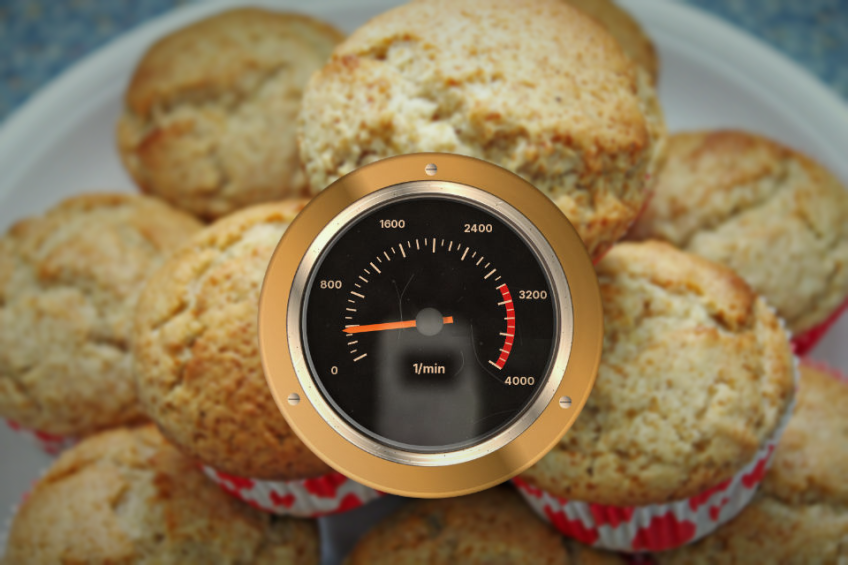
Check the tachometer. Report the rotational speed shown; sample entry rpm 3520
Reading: rpm 350
